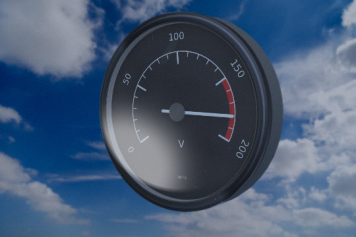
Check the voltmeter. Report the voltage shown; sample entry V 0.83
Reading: V 180
